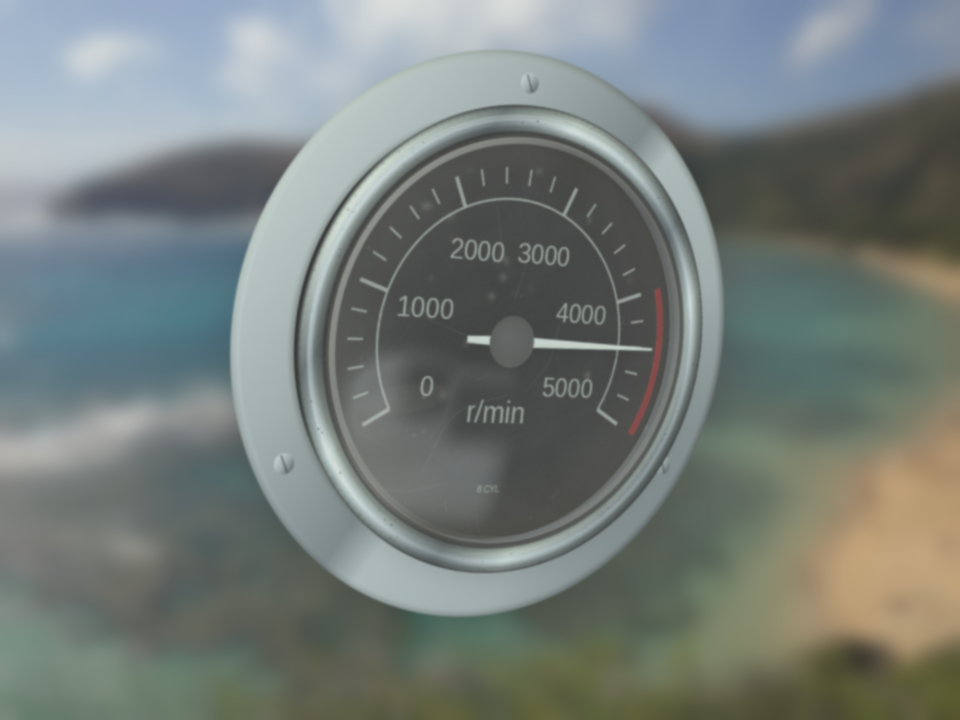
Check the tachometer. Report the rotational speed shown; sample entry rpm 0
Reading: rpm 4400
